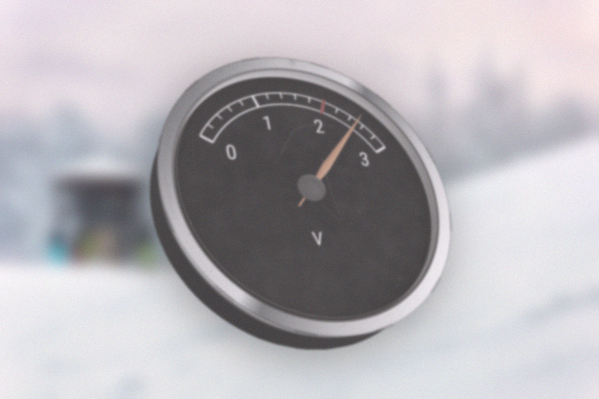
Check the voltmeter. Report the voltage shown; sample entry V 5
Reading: V 2.5
